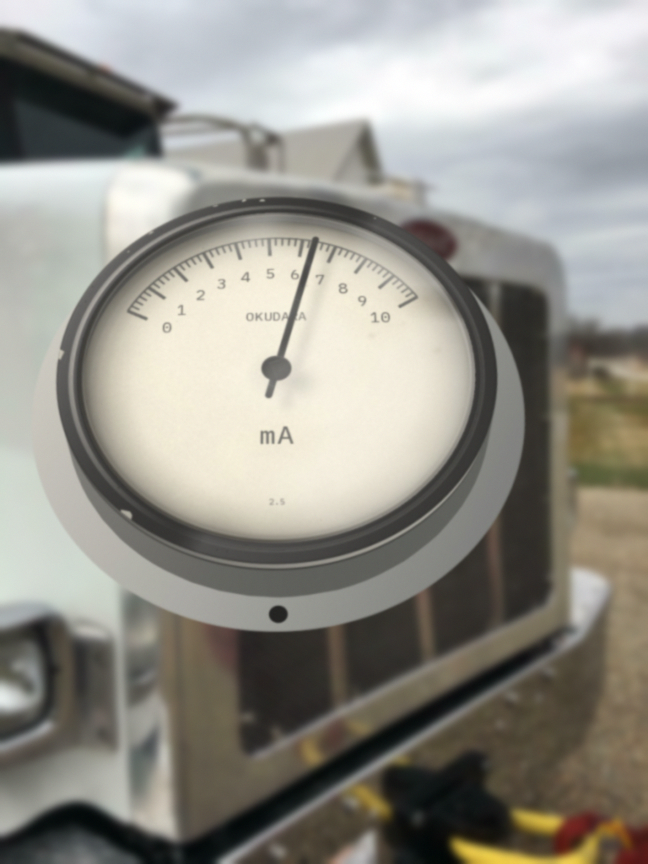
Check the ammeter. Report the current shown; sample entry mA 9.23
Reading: mA 6.4
